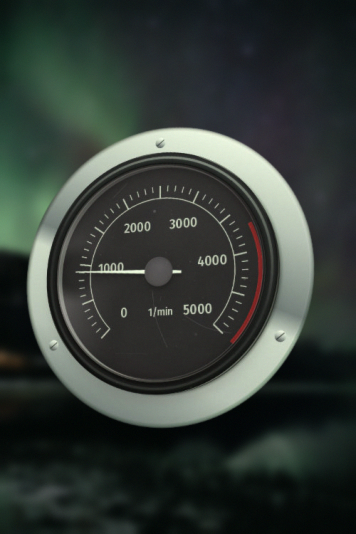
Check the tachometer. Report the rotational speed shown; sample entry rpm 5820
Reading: rpm 900
